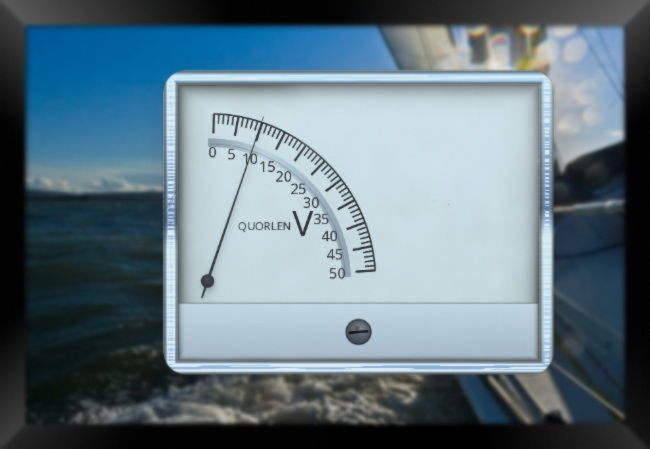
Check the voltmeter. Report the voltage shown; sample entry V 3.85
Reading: V 10
